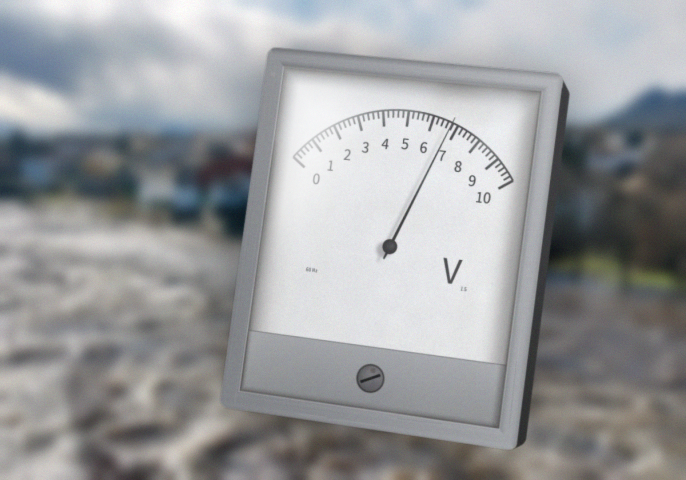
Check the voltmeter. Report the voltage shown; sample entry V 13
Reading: V 6.8
